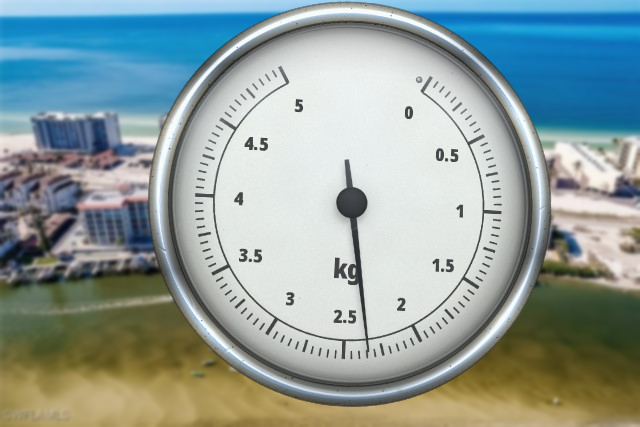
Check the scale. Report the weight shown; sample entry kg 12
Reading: kg 2.35
